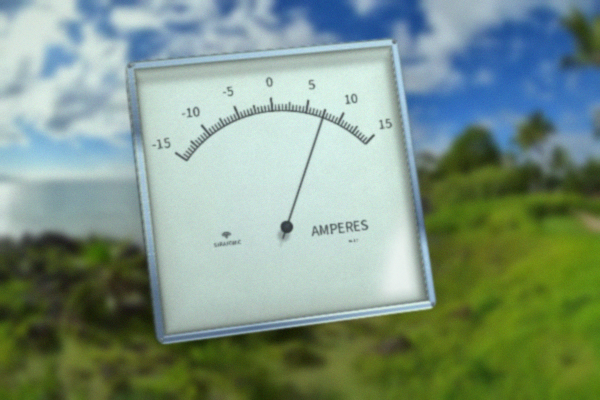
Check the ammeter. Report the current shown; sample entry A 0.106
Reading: A 7.5
